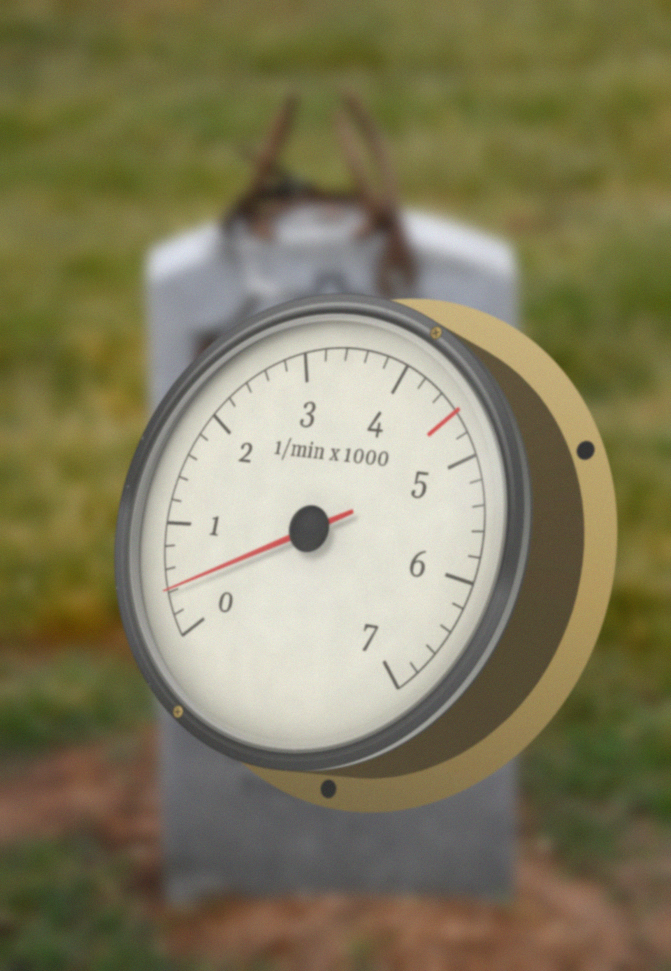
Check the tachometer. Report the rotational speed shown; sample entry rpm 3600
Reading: rpm 400
